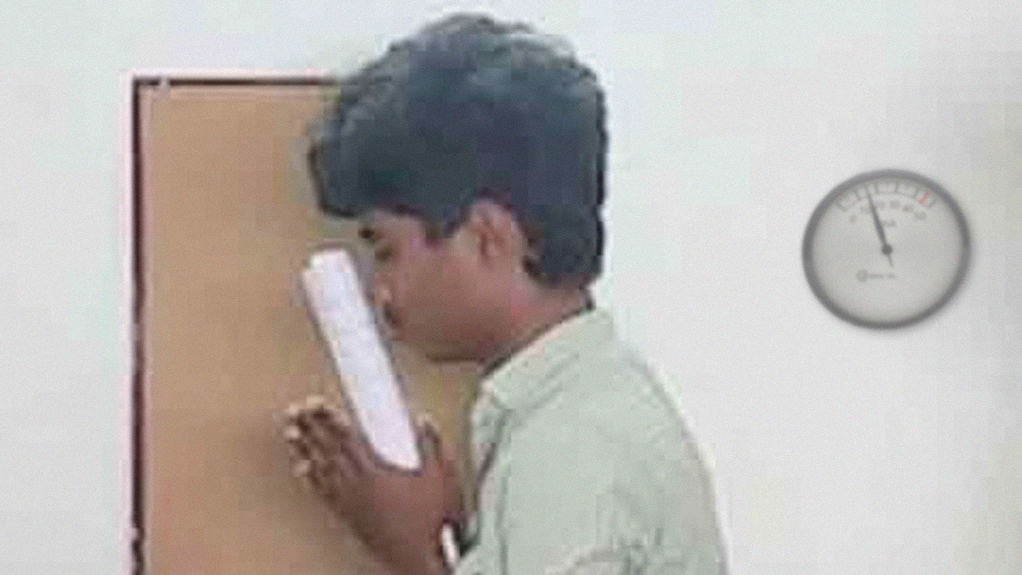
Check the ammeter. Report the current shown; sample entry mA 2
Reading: mA 15
